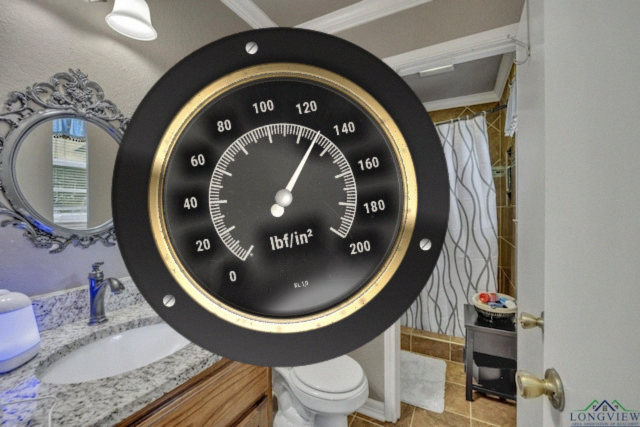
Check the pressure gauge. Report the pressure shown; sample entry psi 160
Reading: psi 130
